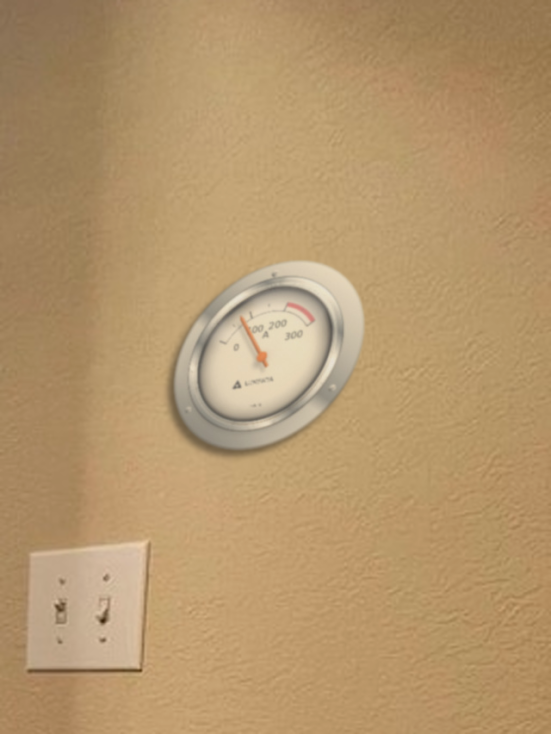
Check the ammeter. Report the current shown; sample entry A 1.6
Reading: A 75
